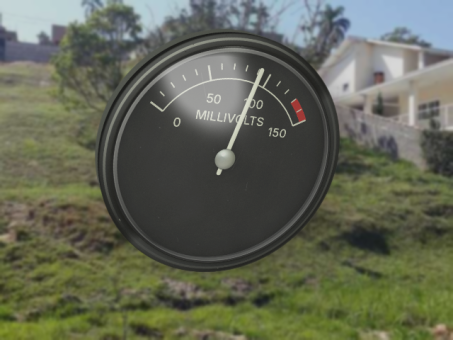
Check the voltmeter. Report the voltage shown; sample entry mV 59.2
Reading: mV 90
